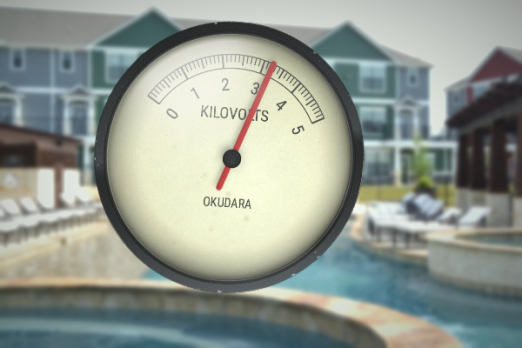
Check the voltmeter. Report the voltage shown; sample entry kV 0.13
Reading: kV 3.2
